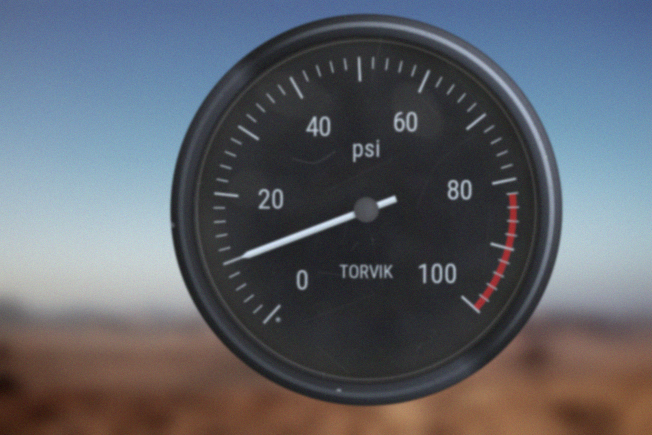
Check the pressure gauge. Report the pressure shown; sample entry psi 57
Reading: psi 10
